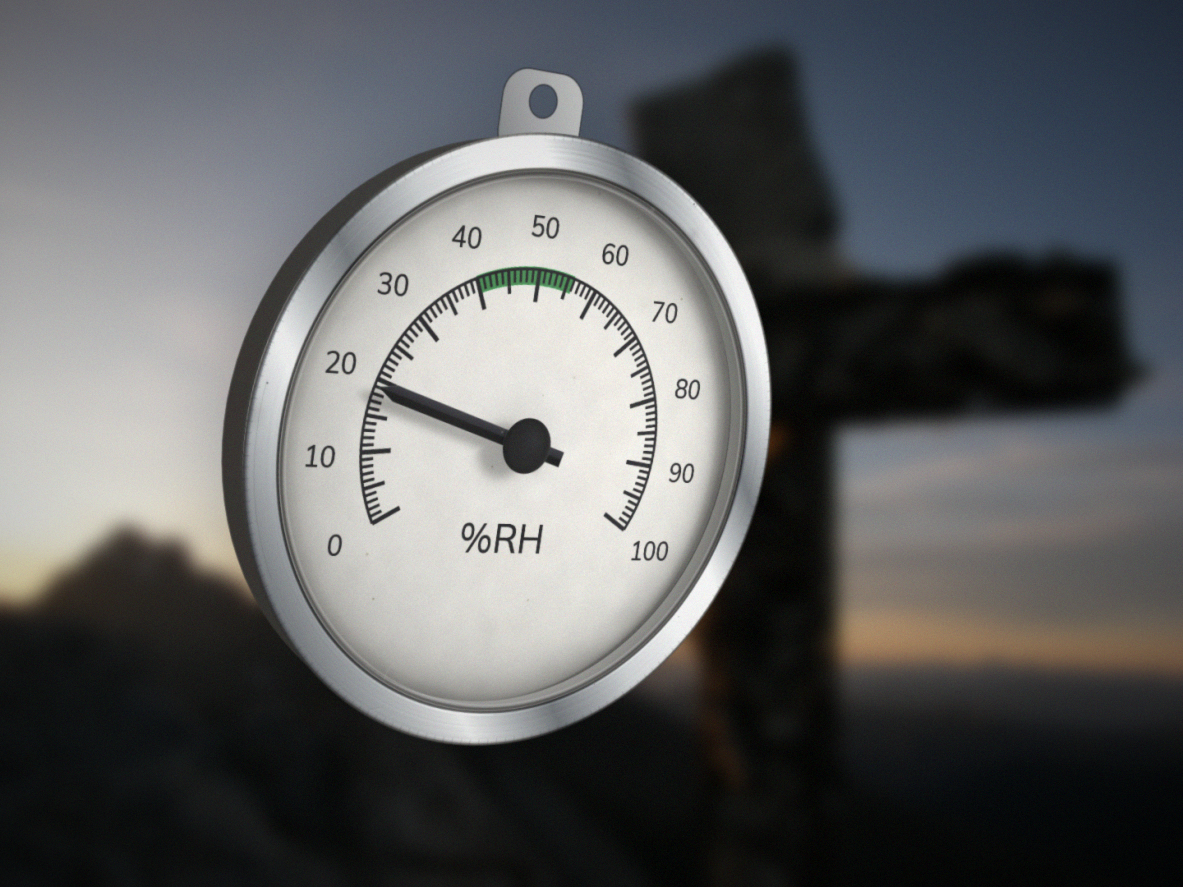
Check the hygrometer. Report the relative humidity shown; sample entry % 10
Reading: % 19
